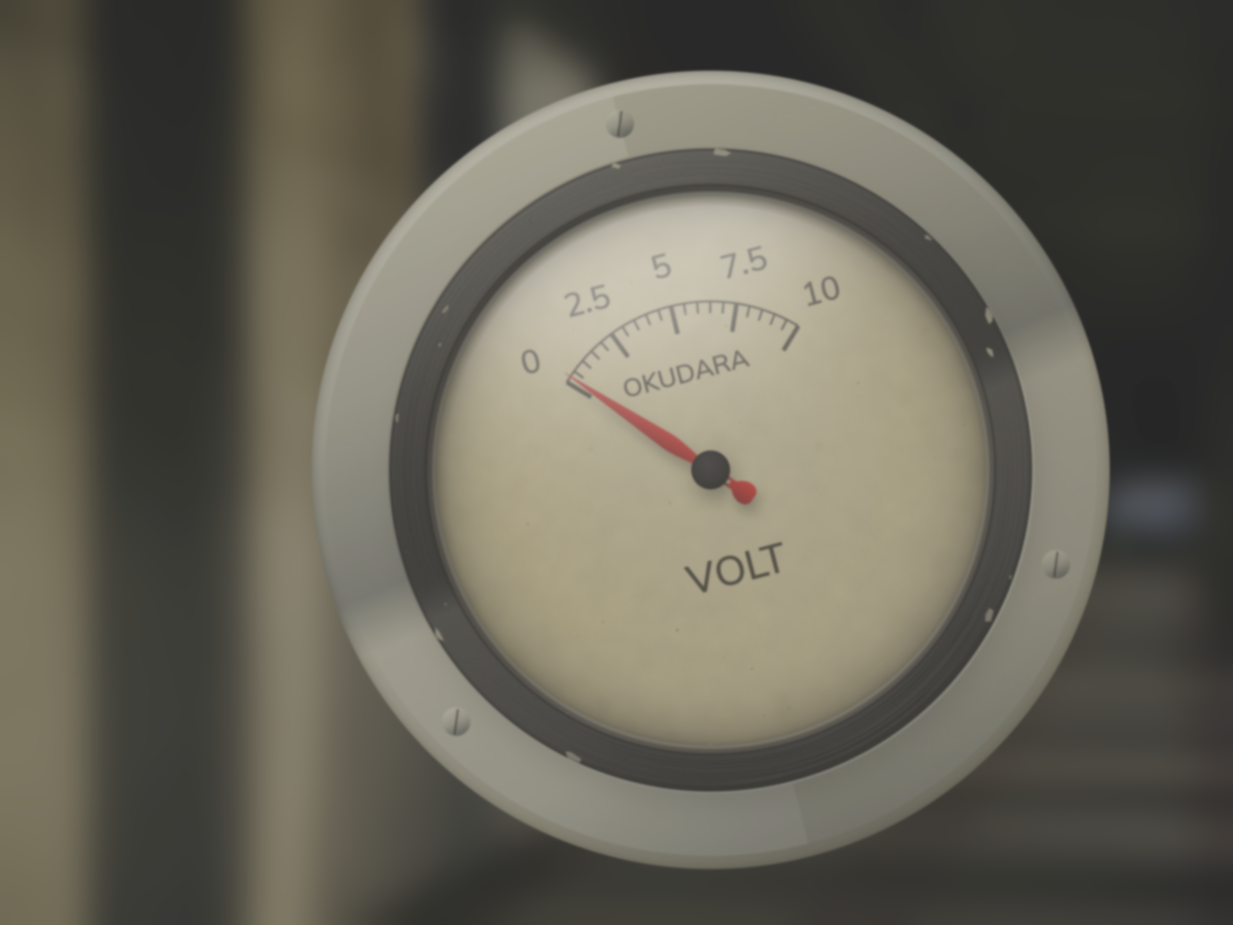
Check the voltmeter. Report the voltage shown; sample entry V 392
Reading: V 0.25
